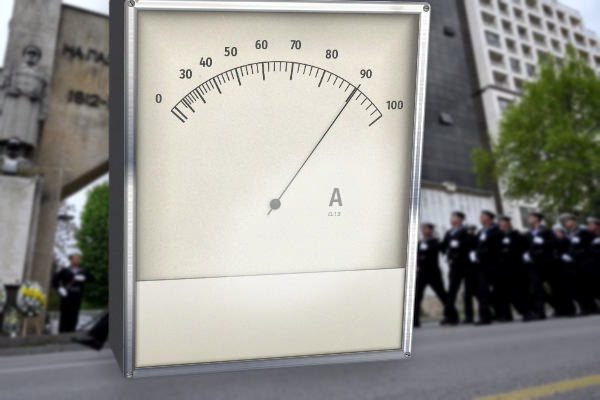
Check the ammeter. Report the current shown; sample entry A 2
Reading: A 90
